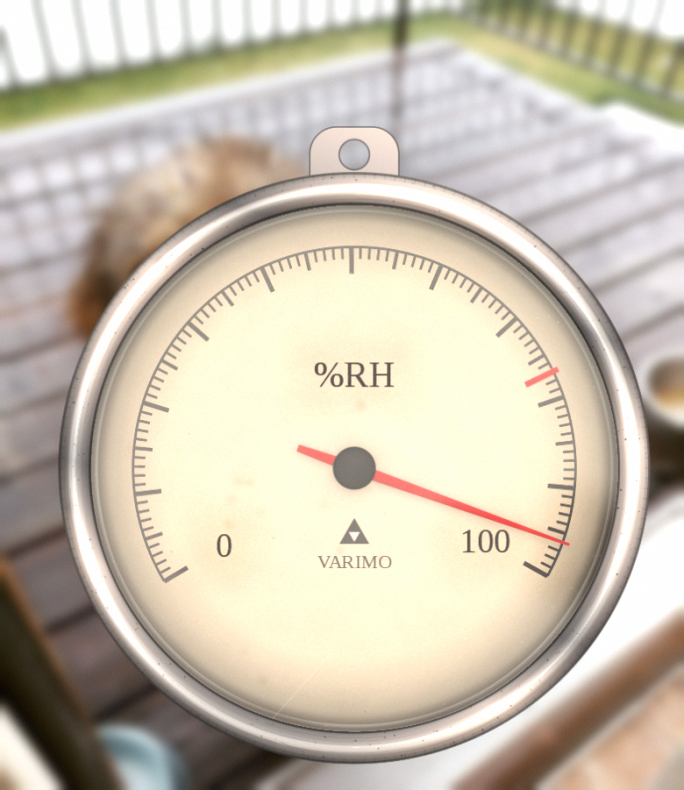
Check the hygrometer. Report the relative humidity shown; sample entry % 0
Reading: % 96
